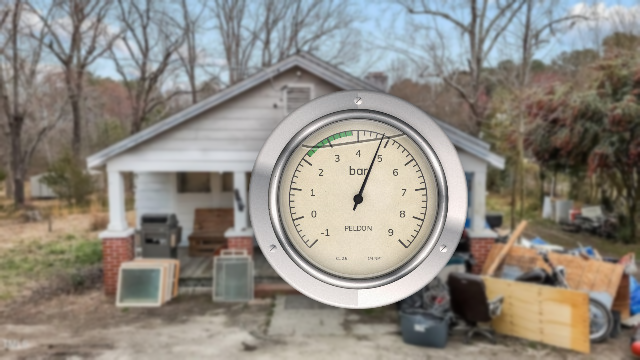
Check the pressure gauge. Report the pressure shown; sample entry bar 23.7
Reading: bar 4.8
